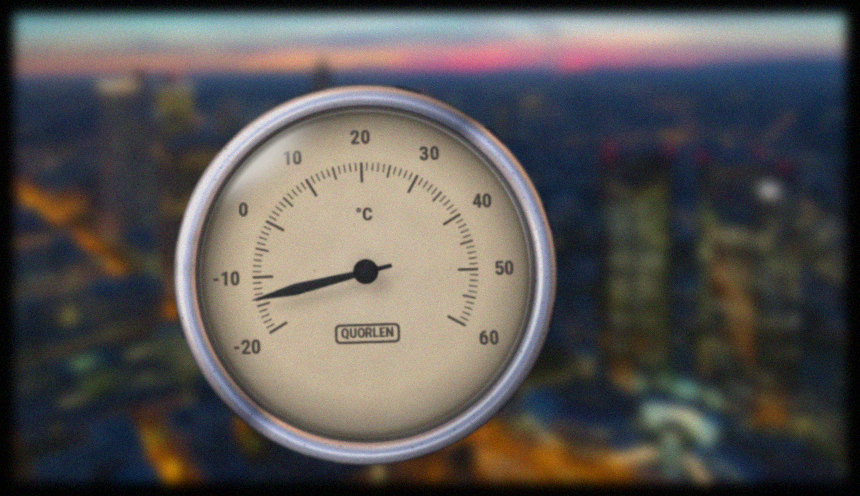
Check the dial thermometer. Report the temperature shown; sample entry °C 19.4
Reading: °C -14
